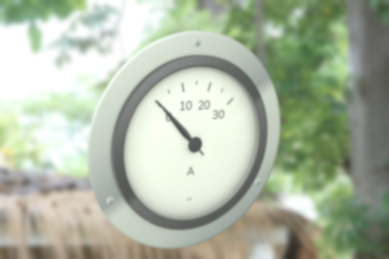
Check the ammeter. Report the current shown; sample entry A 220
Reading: A 0
